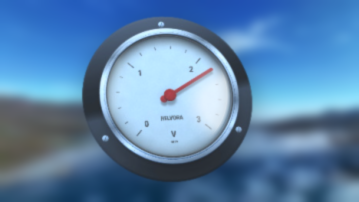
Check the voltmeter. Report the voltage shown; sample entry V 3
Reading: V 2.2
